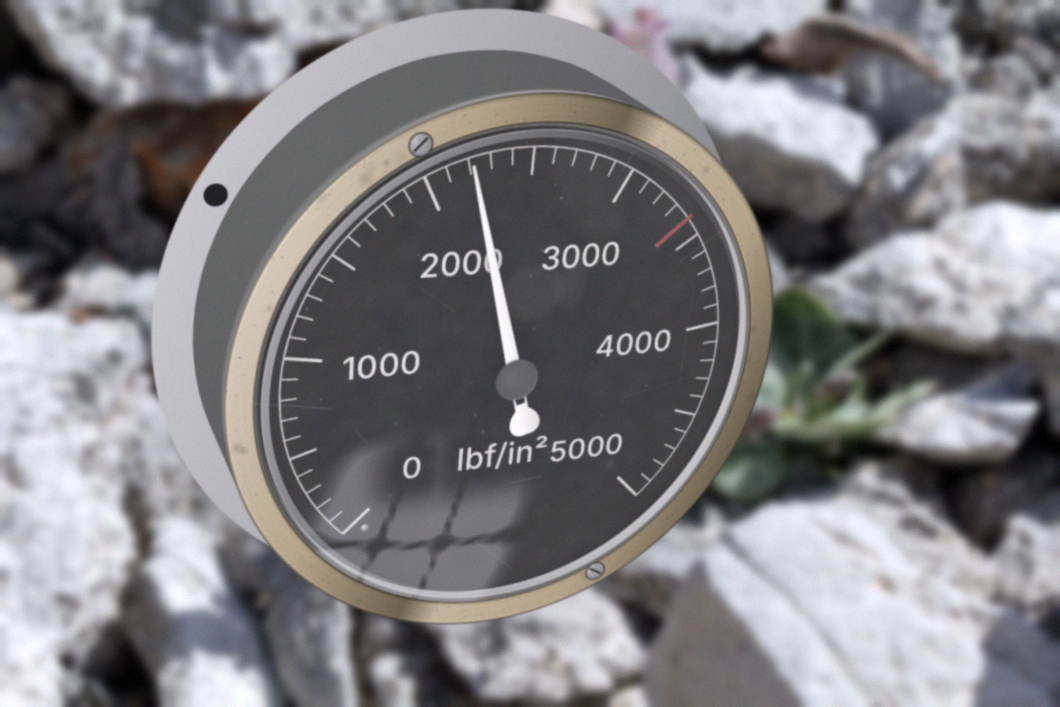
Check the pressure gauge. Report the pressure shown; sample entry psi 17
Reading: psi 2200
